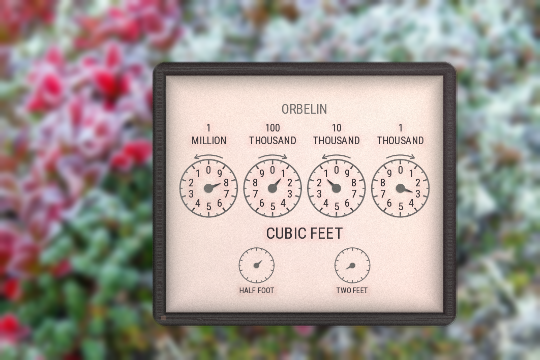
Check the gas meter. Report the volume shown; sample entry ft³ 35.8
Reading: ft³ 811300
